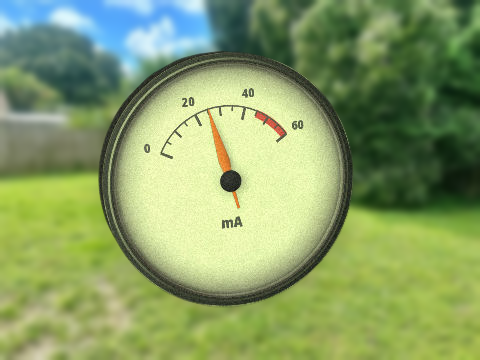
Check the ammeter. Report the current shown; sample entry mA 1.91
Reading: mA 25
